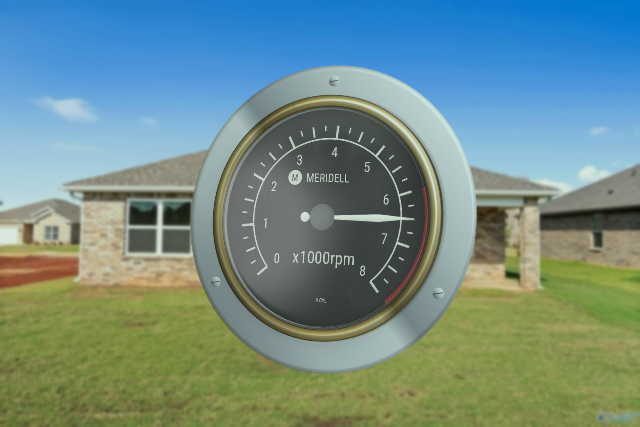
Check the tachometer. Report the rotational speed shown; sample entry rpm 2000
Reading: rpm 6500
